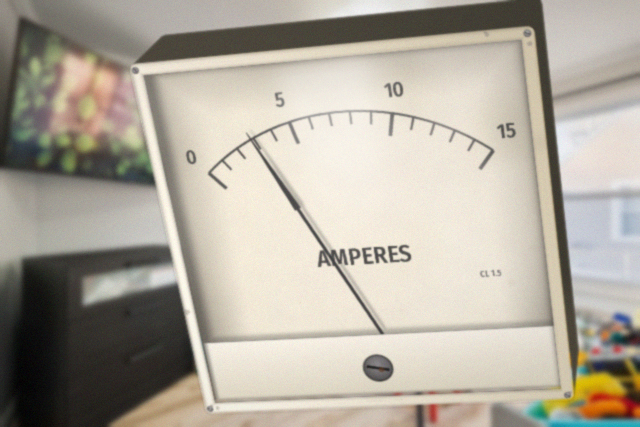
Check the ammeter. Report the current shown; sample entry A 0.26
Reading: A 3
